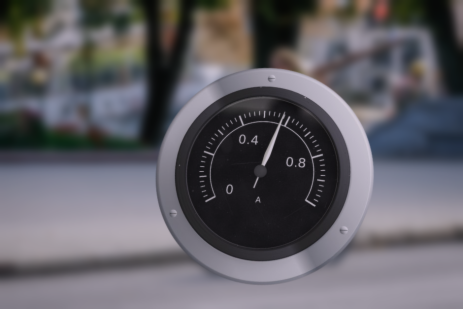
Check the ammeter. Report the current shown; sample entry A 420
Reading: A 0.58
